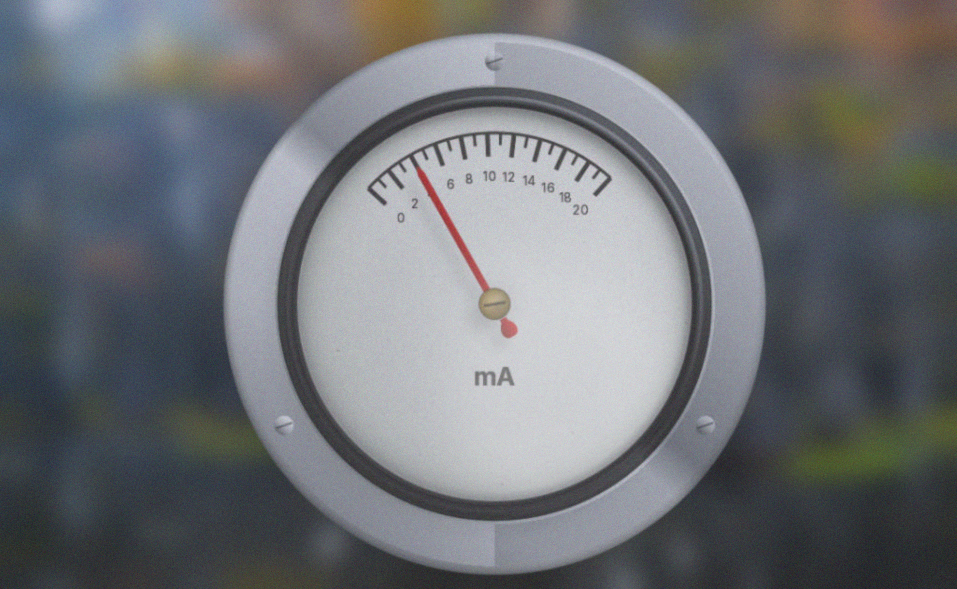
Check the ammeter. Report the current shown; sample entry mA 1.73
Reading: mA 4
